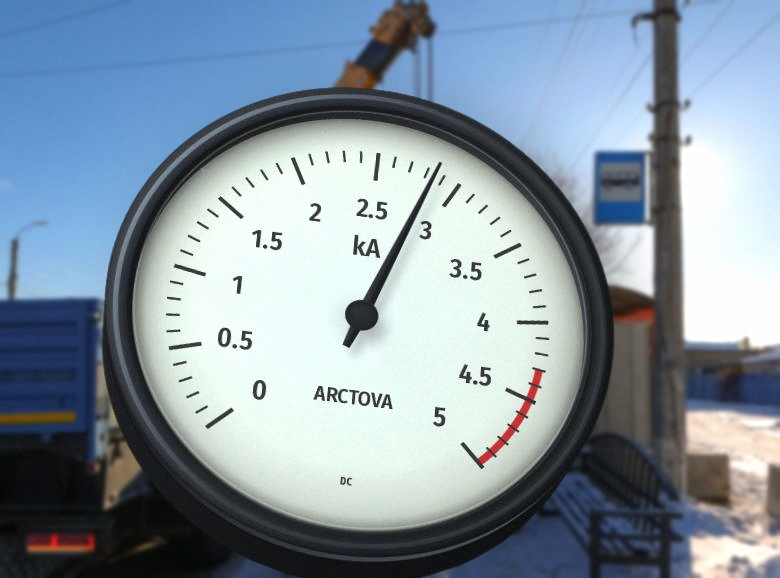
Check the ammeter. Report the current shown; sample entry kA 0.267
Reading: kA 2.85
